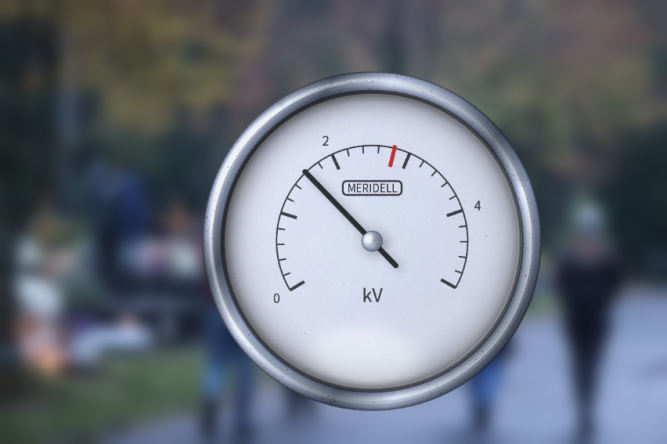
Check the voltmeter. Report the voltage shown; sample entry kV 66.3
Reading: kV 1.6
